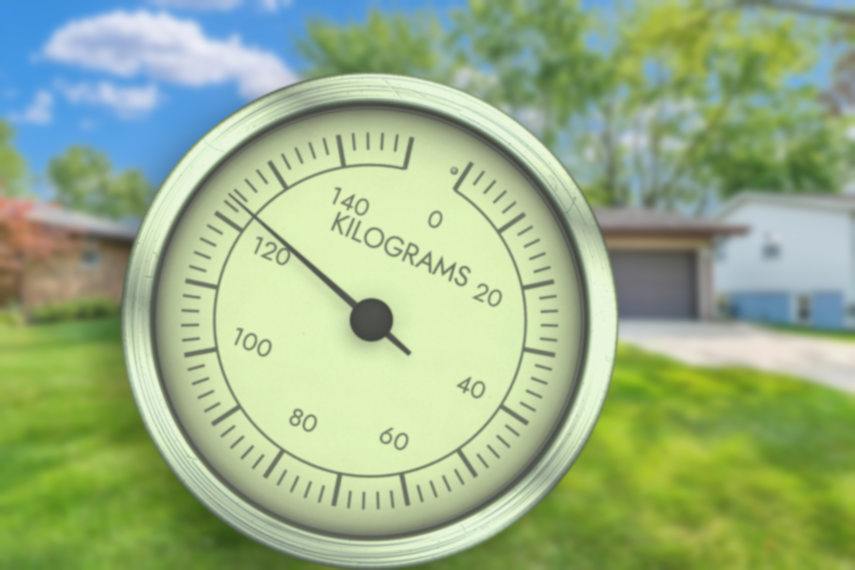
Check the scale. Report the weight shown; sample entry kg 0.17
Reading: kg 123
